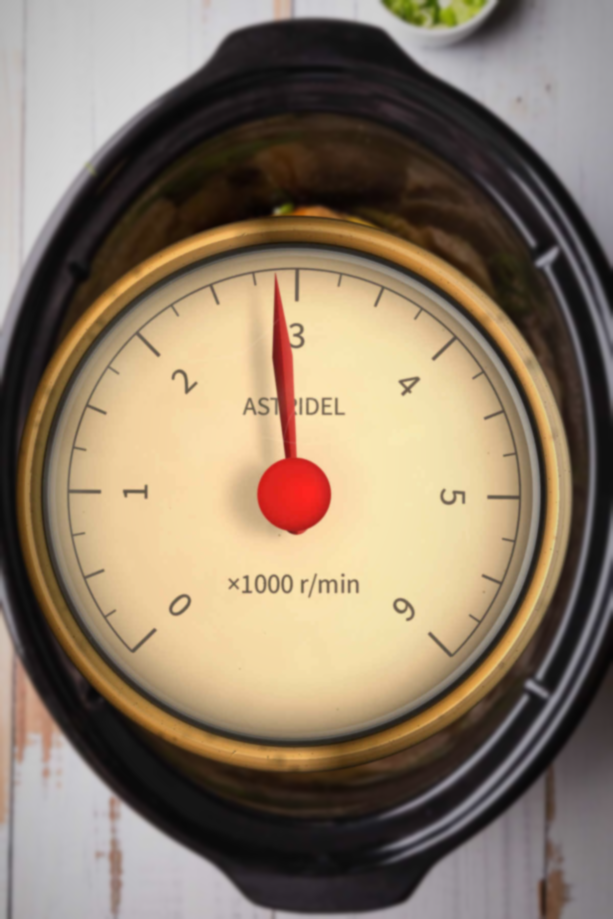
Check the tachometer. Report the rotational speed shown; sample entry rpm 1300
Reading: rpm 2875
